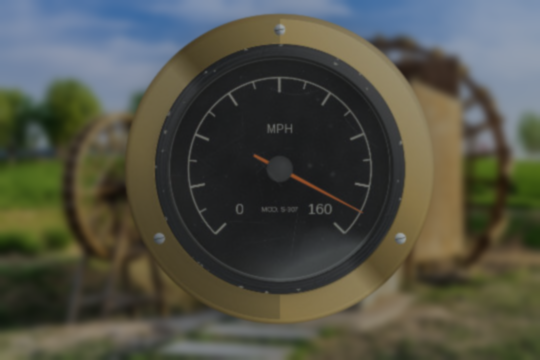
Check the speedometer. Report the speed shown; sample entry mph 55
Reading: mph 150
